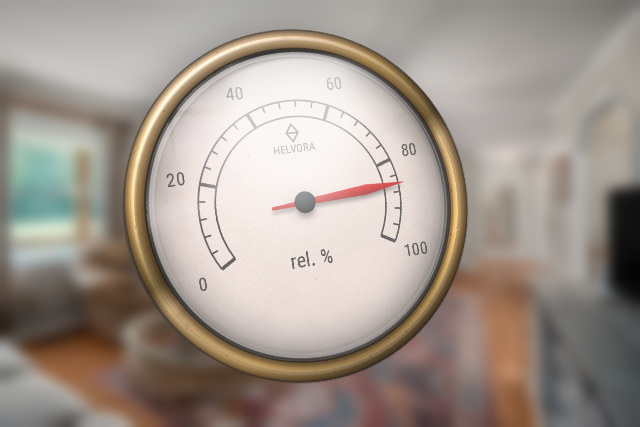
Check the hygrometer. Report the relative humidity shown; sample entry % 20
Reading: % 86
